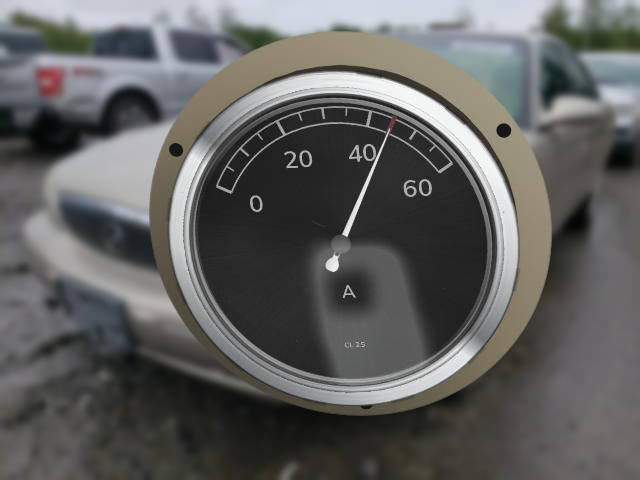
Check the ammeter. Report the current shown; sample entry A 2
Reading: A 45
